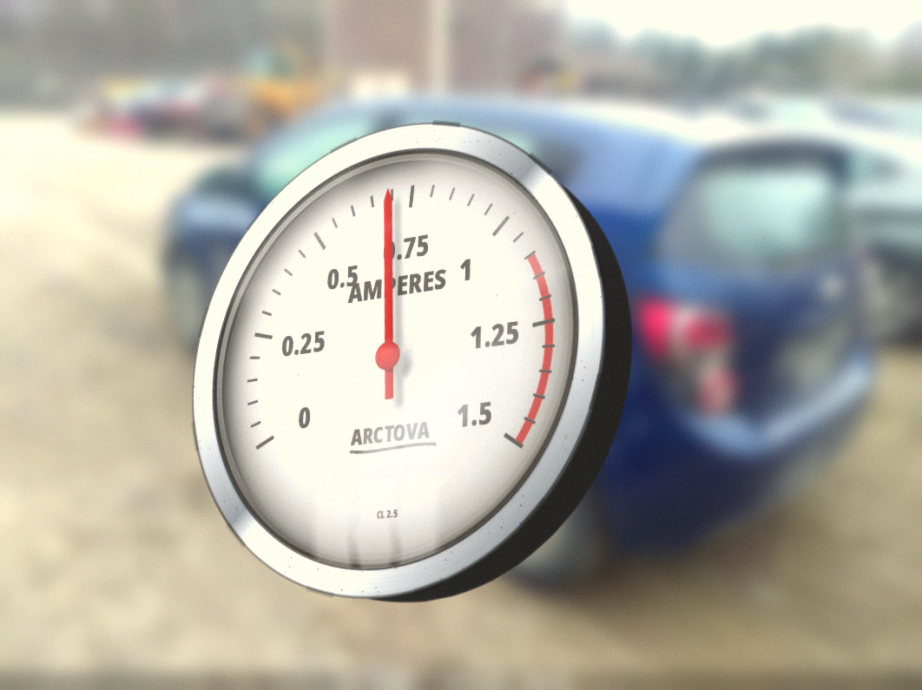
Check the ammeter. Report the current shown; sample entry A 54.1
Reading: A 0.7
